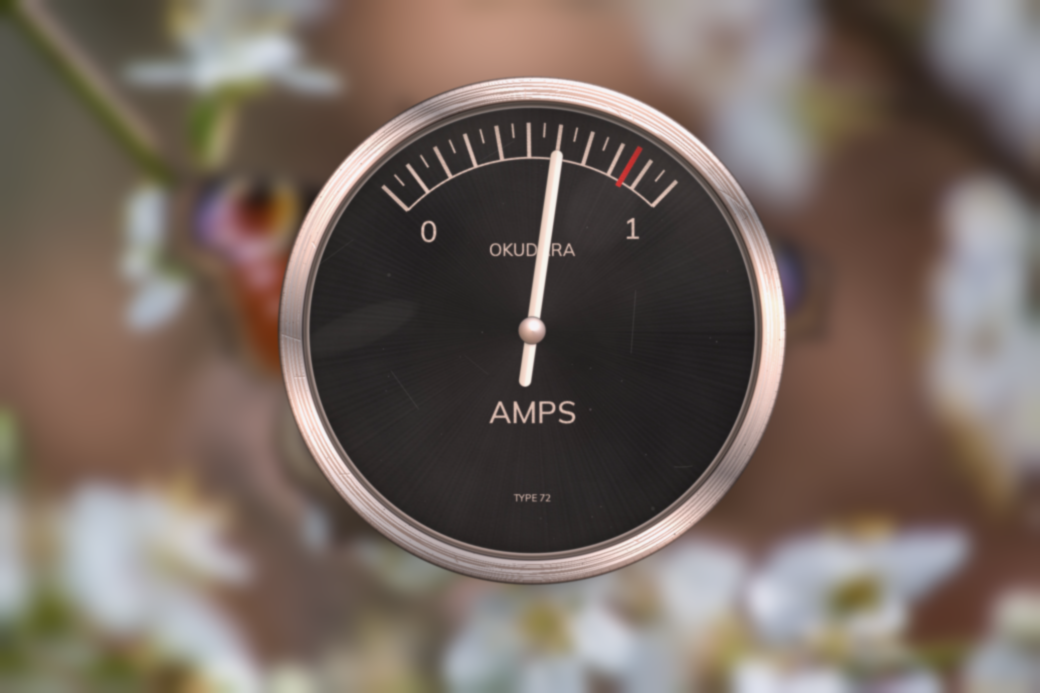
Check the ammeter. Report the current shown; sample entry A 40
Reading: A 0.6
